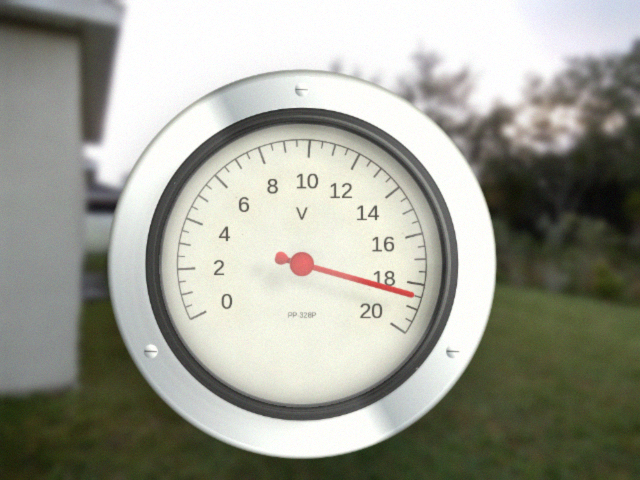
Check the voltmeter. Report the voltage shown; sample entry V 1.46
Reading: V 18.5
